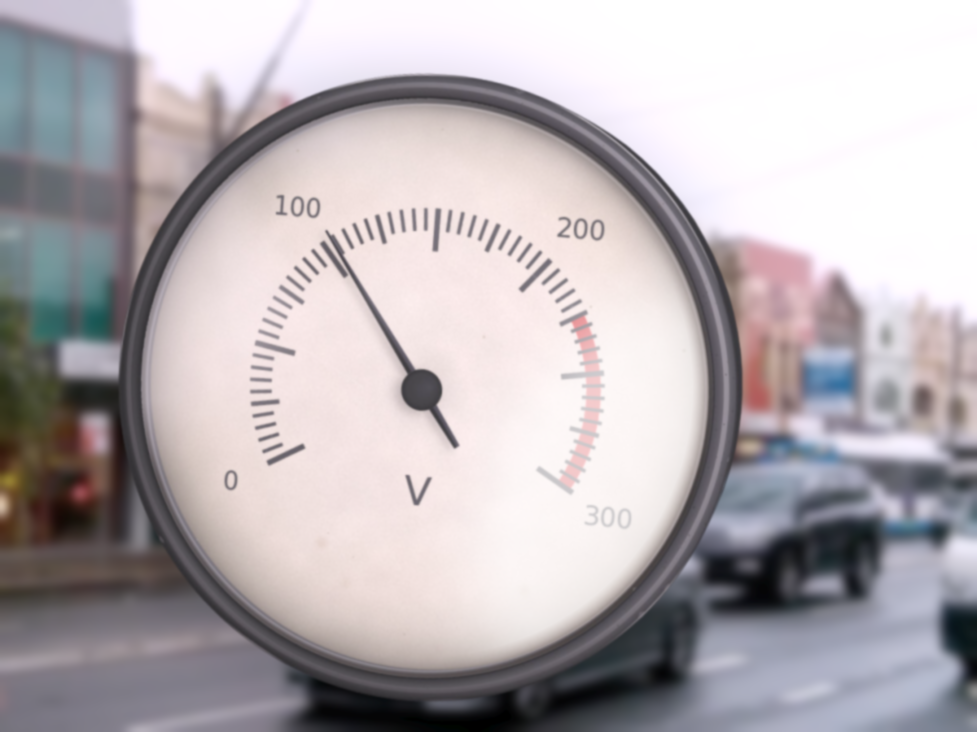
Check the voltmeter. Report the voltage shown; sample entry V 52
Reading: V 105
